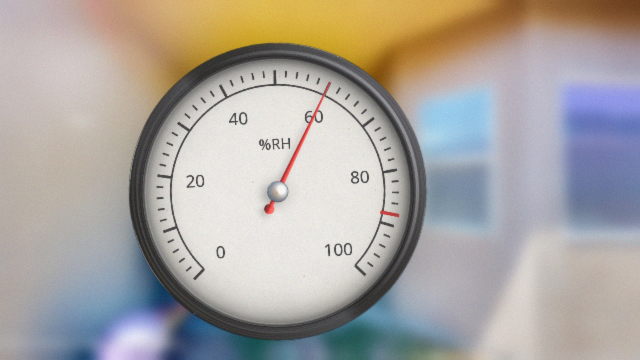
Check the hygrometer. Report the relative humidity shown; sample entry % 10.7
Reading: % 60
